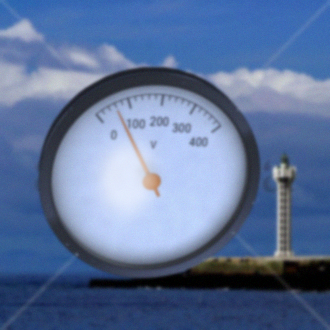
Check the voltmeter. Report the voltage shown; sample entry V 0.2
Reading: V 60
